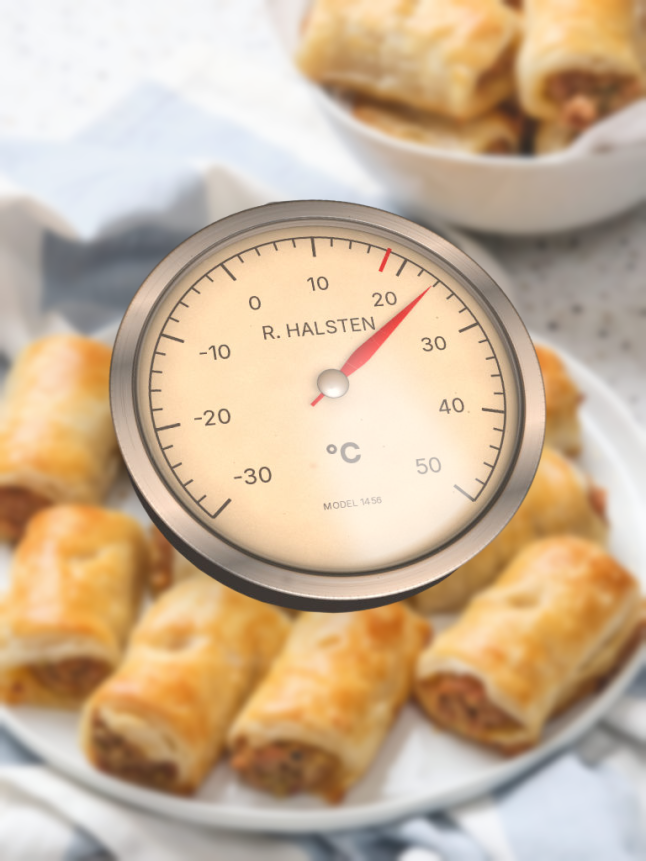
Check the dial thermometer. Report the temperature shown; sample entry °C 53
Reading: °C 24
